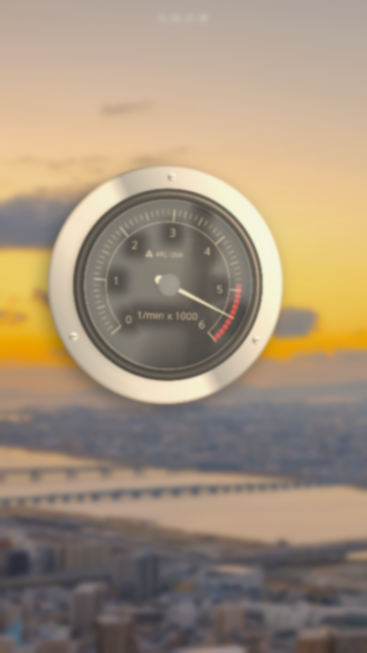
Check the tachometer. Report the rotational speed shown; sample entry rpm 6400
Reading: rpm 5500
